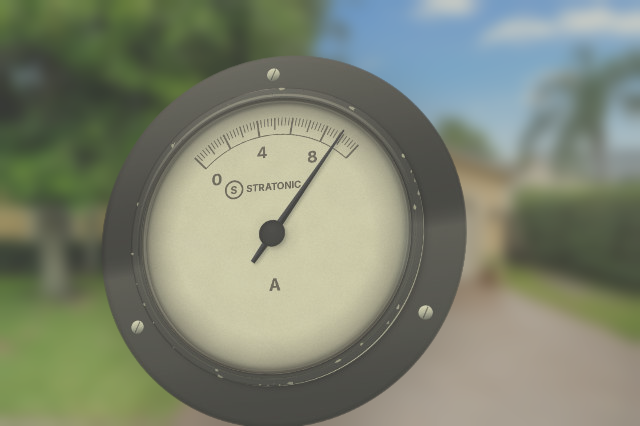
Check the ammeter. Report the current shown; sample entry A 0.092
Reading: A 9
